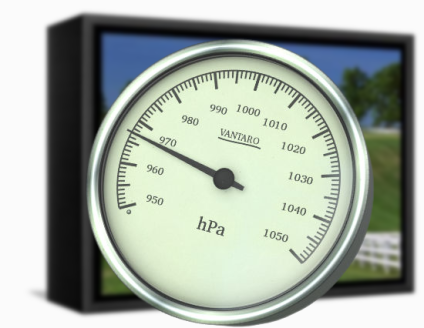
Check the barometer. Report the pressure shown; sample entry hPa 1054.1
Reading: hPa 967
